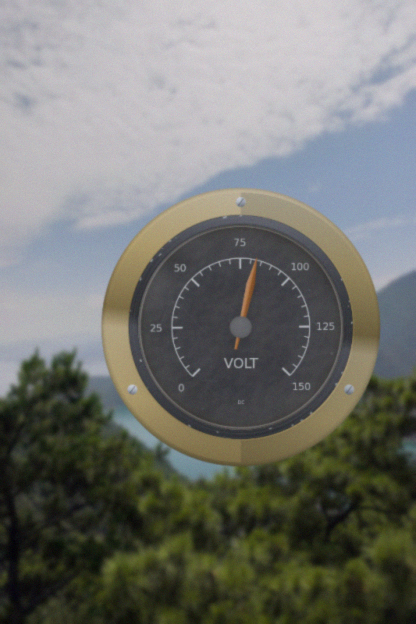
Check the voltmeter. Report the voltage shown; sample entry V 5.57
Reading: V 82.5
